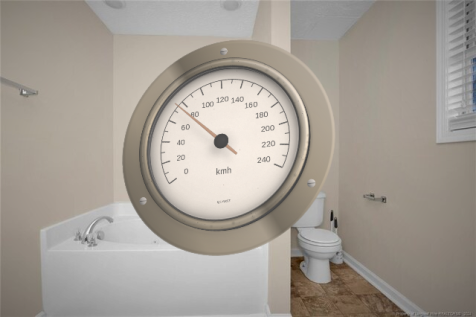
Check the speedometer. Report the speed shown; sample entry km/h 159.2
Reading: km/h 75
